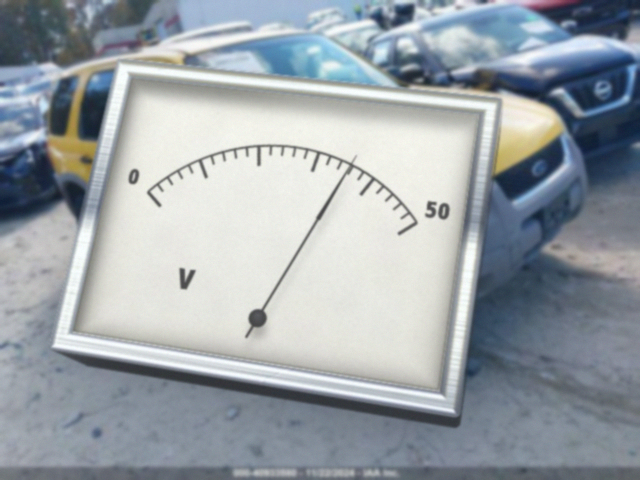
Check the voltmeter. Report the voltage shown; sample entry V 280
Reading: V 36
